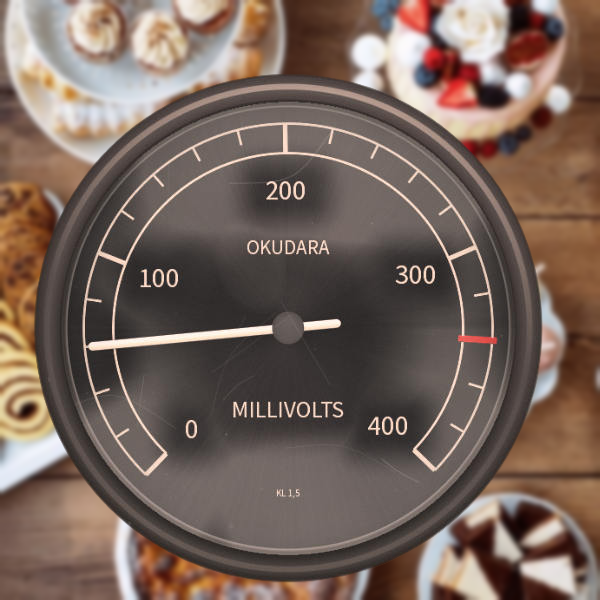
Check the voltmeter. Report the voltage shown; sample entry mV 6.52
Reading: mV 60
